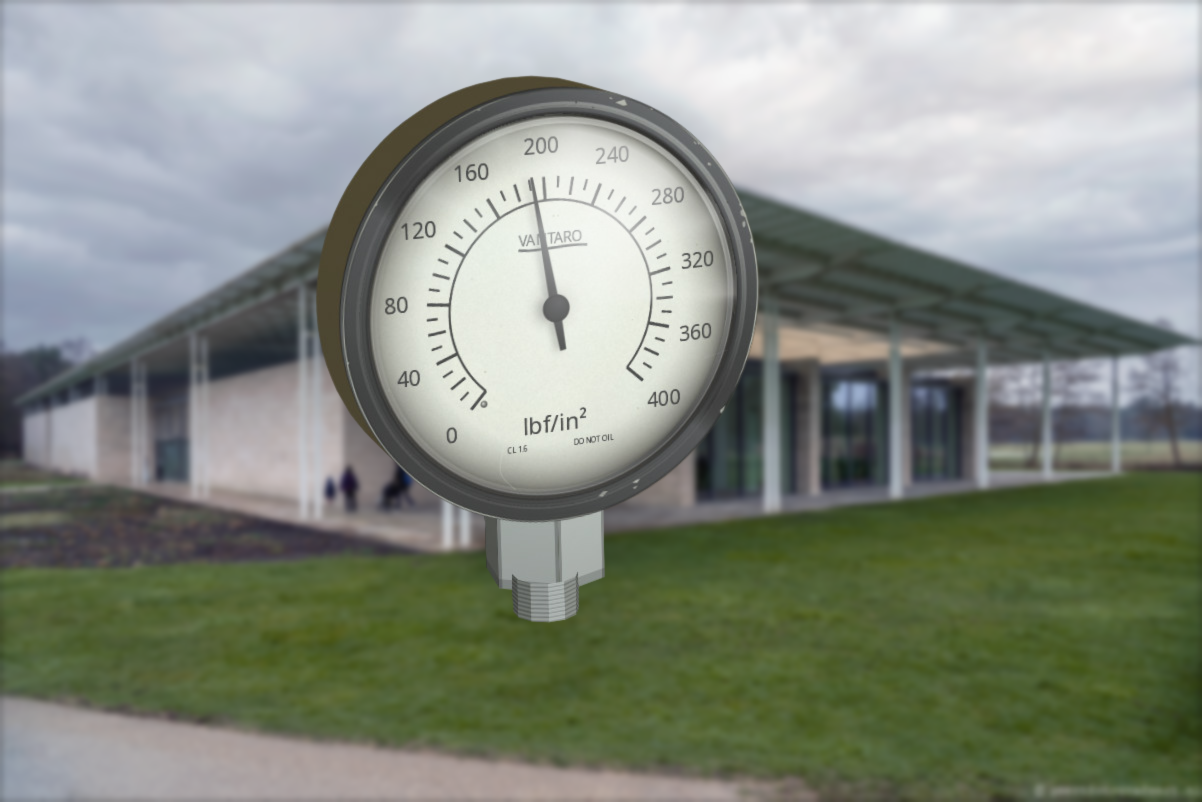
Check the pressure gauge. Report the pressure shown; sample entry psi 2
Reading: psi 190
